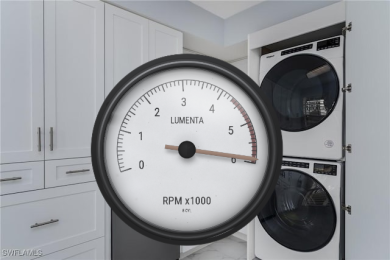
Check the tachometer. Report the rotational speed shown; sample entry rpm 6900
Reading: rpm 5900
